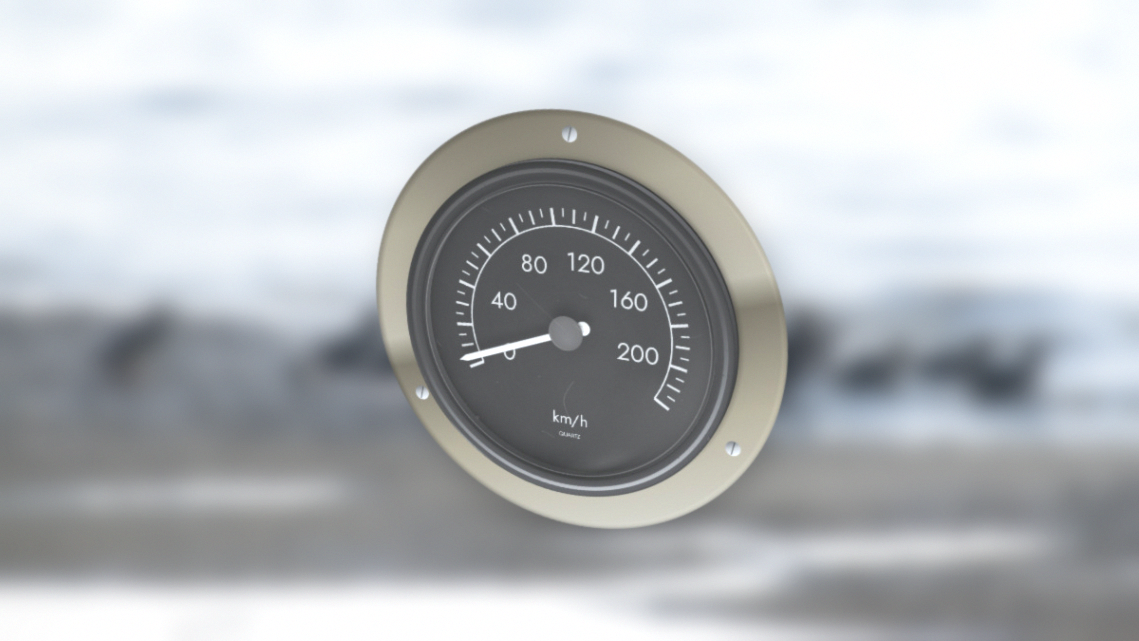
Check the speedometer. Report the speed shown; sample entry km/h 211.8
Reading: km/h 5
